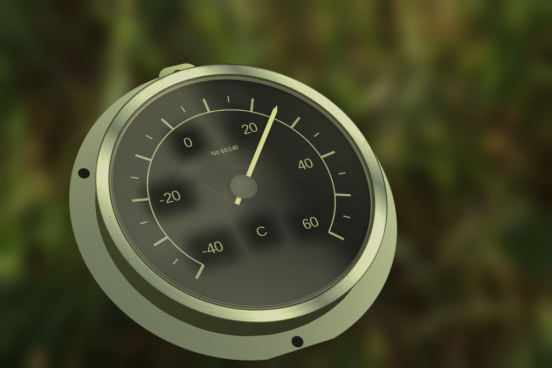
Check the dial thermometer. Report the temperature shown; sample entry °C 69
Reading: °C 25
